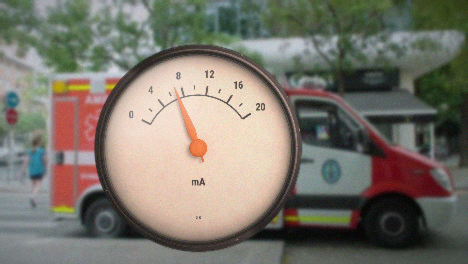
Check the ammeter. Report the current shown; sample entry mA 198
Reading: mA 7
